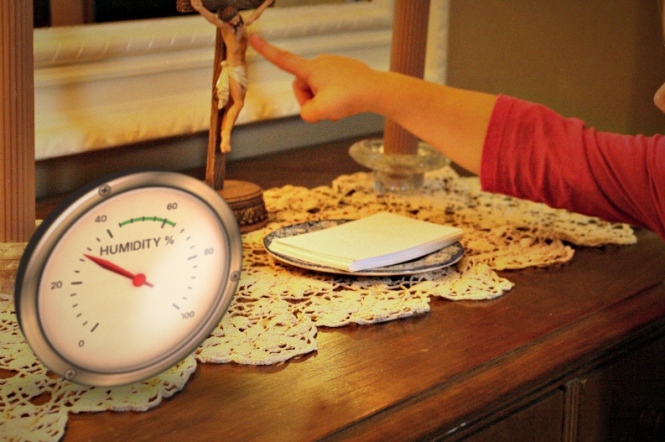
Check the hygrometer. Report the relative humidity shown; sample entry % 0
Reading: % 30
